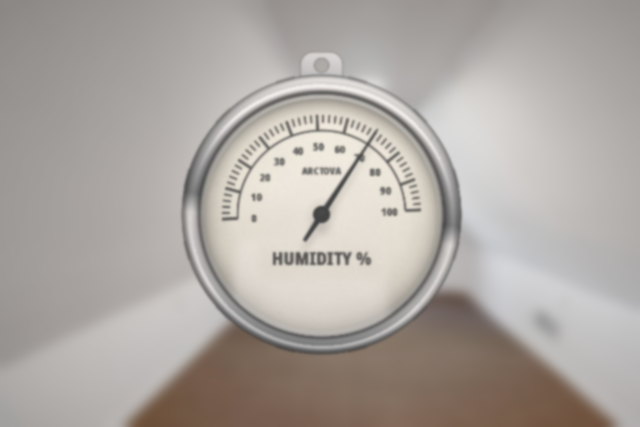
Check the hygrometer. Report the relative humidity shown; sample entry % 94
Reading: % 70
